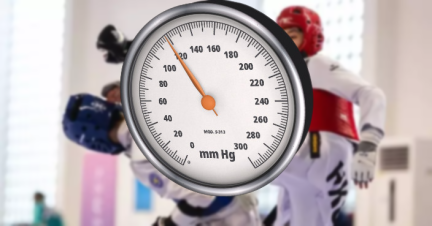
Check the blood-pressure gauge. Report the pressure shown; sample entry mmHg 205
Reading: mmHg 120
